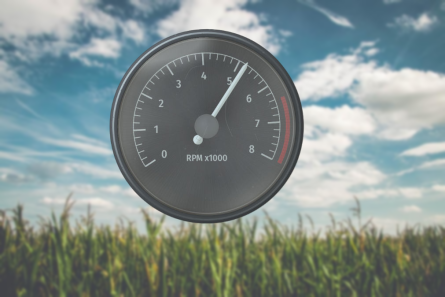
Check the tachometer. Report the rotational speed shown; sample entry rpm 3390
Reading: rpm 5200
